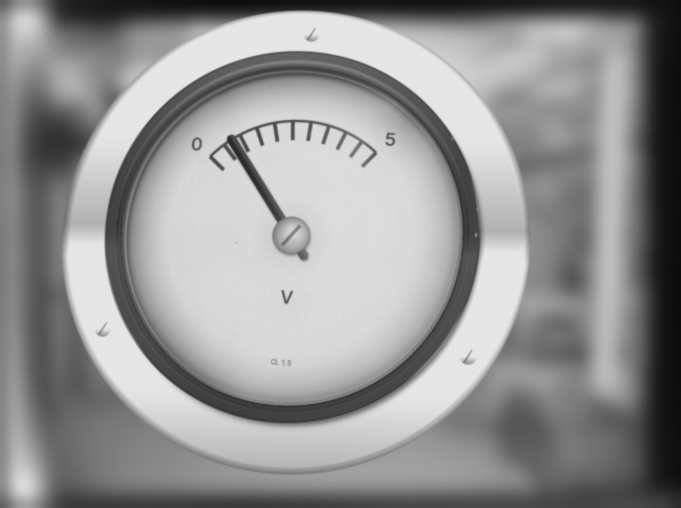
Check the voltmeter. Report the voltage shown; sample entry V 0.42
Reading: V 0.75
